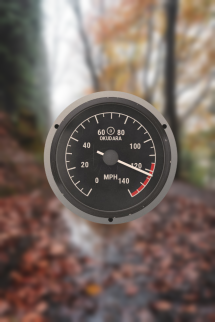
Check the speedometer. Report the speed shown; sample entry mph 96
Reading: mph 122.5
